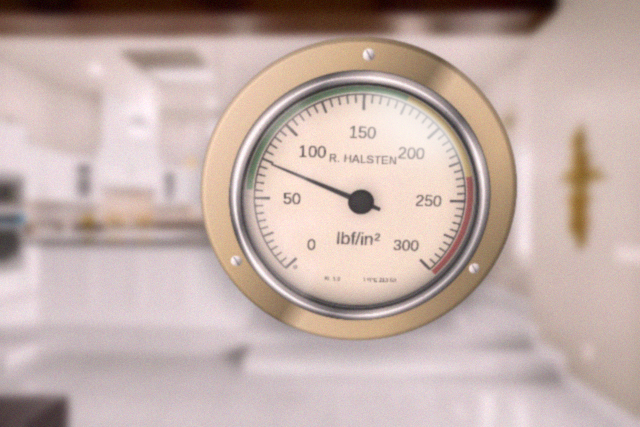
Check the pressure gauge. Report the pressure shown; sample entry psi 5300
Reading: psi 75
